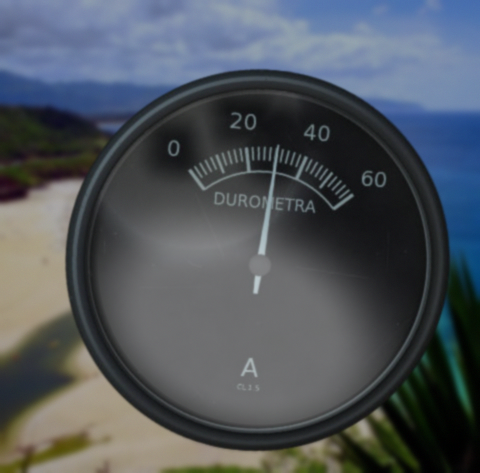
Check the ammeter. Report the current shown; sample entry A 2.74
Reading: A 30
